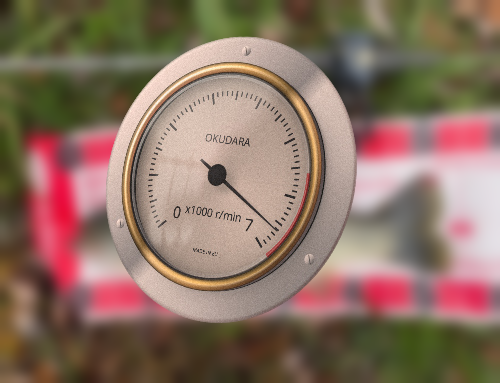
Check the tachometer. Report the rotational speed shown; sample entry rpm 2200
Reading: rpm 6600
